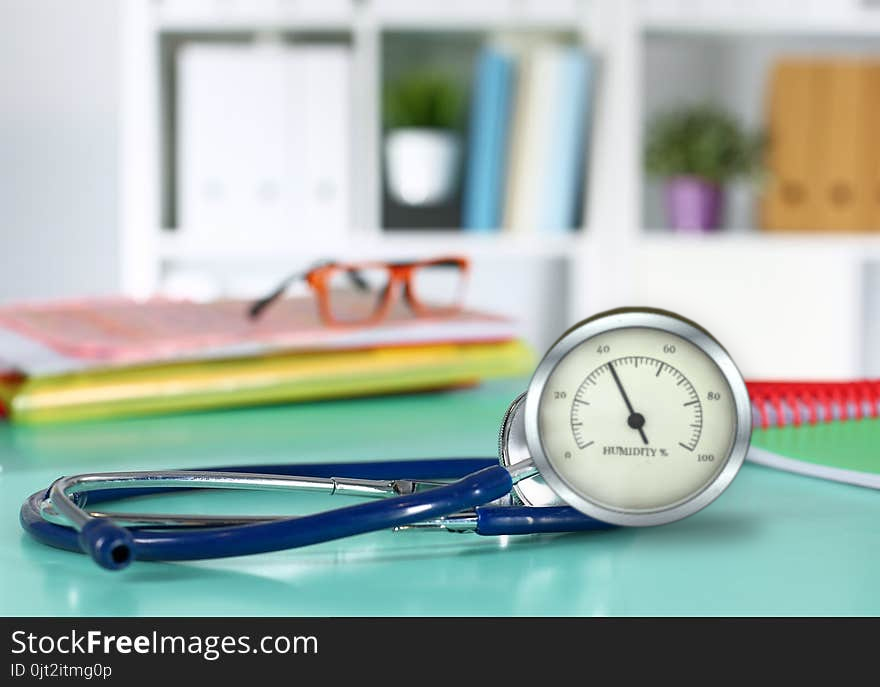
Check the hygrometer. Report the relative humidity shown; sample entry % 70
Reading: % 40
